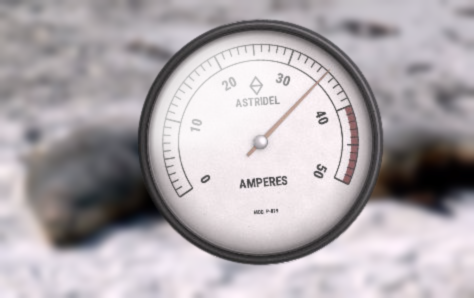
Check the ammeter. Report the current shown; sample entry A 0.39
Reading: A 35
